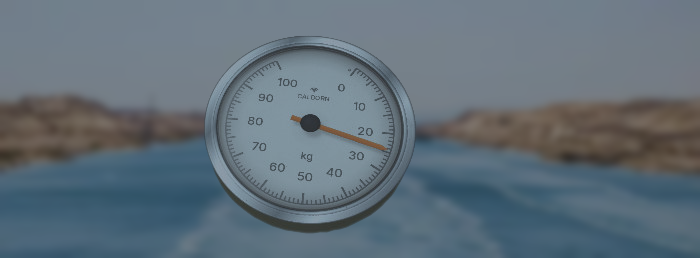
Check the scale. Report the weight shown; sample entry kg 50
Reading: kg 25
